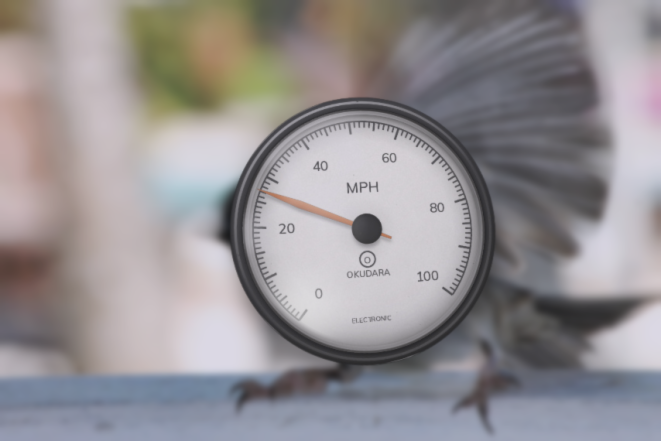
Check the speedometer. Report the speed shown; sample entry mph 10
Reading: mph 27
